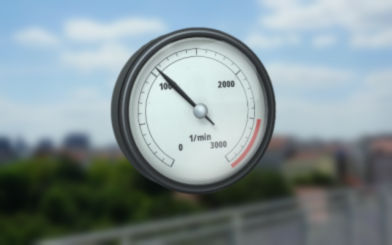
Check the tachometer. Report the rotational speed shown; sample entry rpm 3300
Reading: rpm 1050
